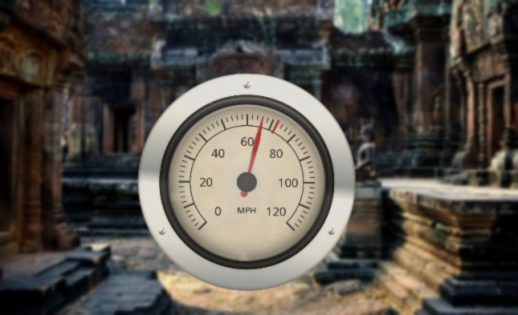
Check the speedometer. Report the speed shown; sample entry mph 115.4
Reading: mph 66
